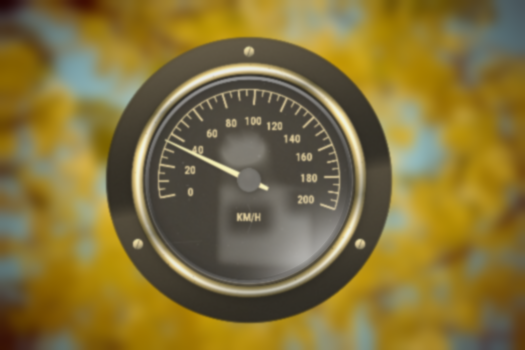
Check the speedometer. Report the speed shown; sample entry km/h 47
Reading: km/h 35
